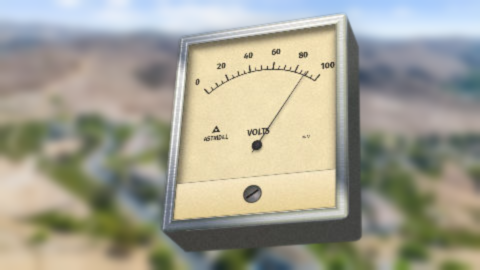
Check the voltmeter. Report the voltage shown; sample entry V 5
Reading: V 90
